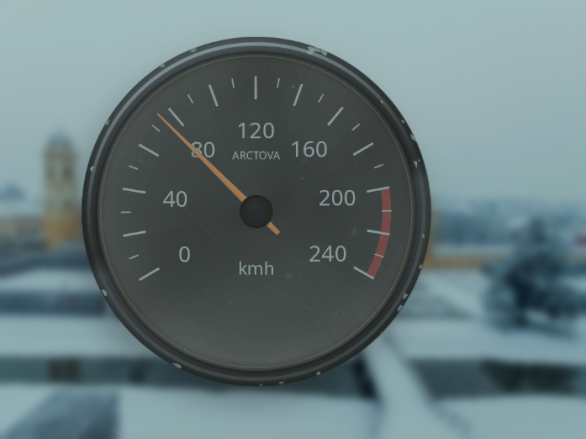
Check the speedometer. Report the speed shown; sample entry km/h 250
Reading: km/h 75
